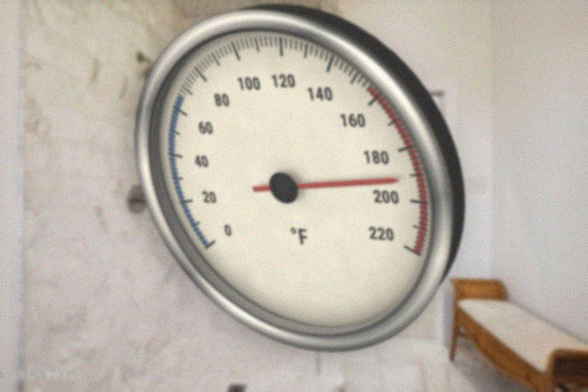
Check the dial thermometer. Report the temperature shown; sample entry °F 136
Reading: °F 190
